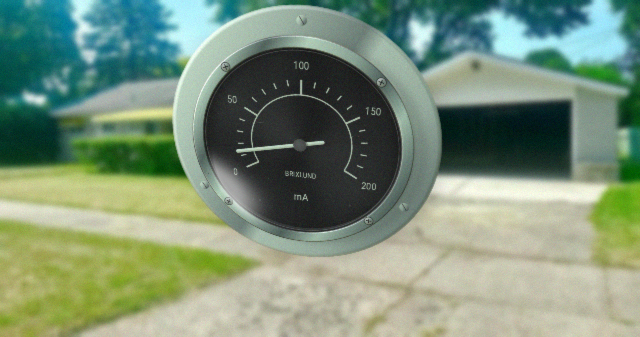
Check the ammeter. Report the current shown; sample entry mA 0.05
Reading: mA 15
